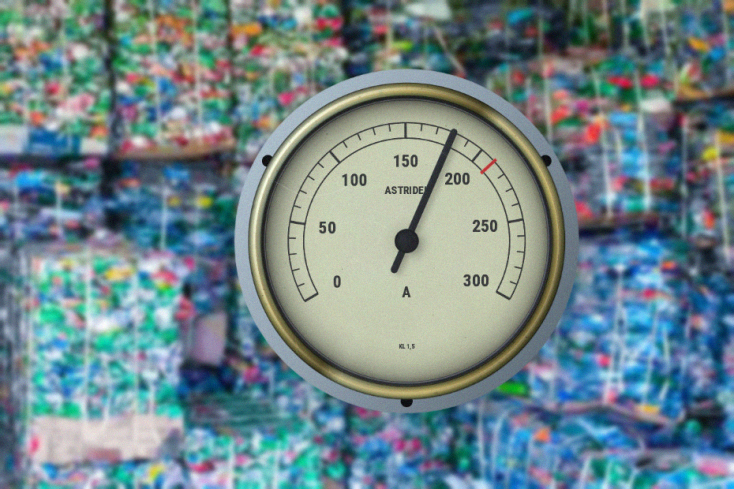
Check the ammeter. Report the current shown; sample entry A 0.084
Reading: A 180
